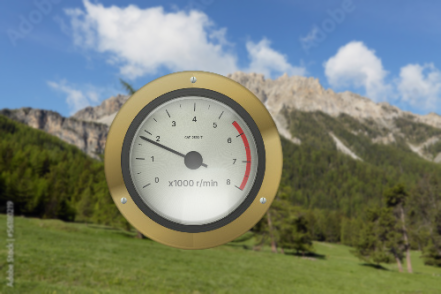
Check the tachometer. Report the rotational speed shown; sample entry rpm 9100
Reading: rpm 1750
